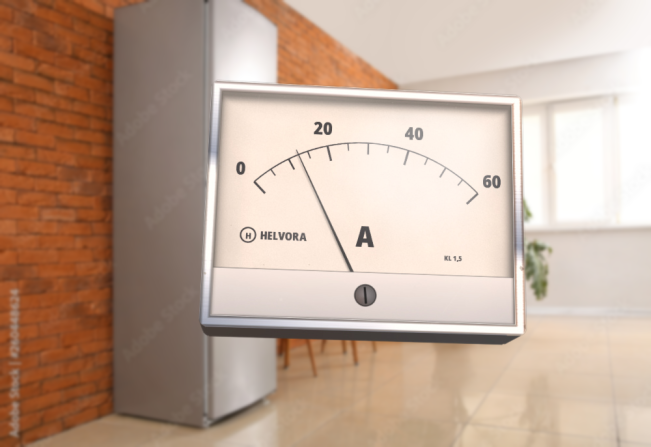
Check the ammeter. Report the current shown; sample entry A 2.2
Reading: A 12.5
